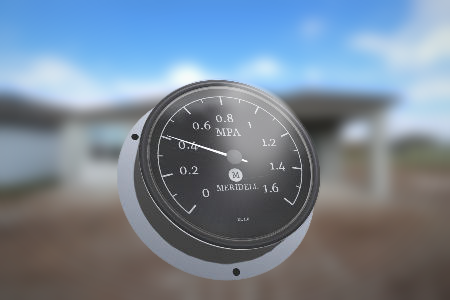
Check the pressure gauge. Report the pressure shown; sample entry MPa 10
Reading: MPa 0.4
